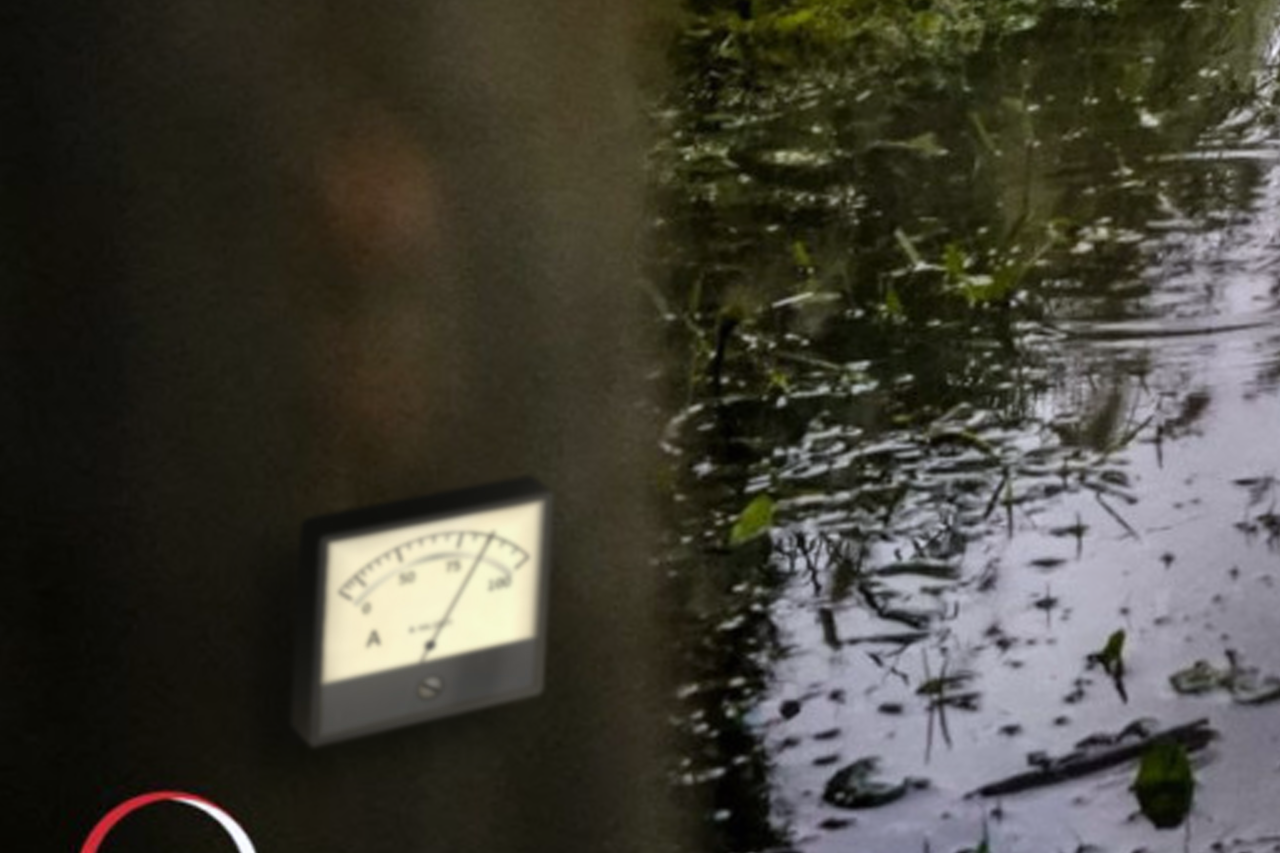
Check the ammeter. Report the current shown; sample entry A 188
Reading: A 85
